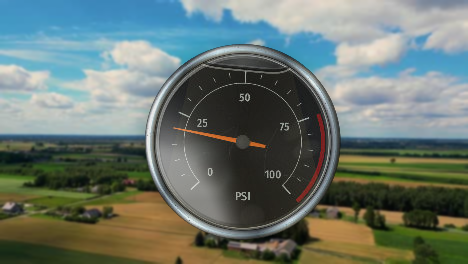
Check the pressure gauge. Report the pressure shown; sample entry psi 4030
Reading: psi 20
